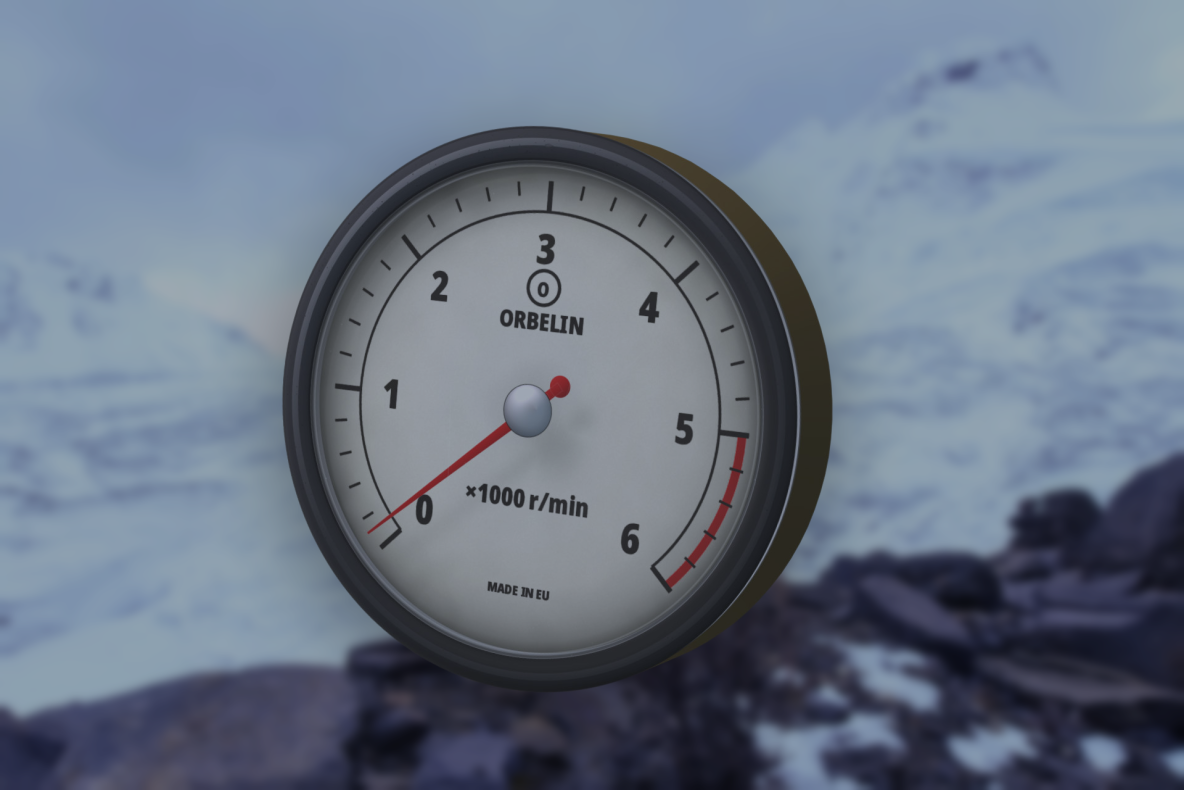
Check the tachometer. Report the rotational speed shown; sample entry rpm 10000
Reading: rpm 100
